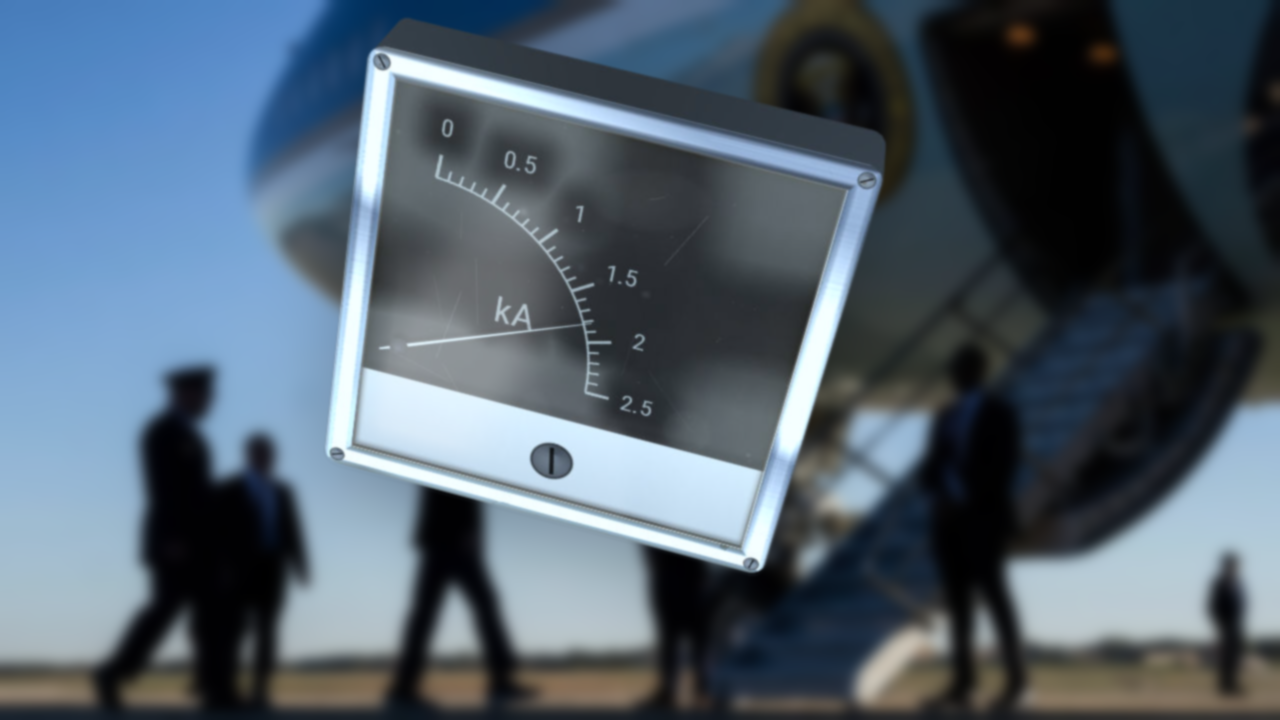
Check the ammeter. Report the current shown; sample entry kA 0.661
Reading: kA 1.8
